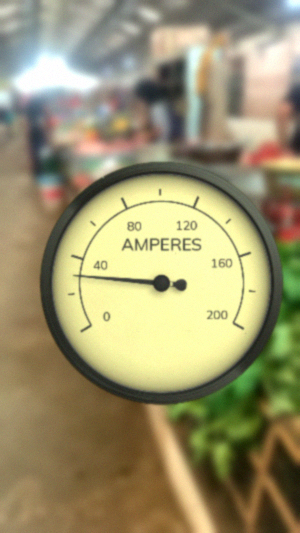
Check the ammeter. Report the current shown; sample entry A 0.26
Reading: A 30
